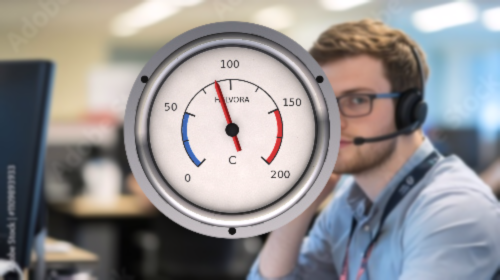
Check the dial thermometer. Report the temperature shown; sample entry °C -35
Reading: °C 87.5
